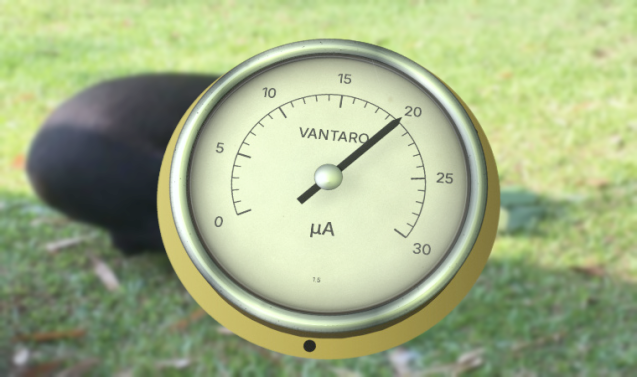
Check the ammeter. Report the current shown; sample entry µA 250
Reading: µA 20
